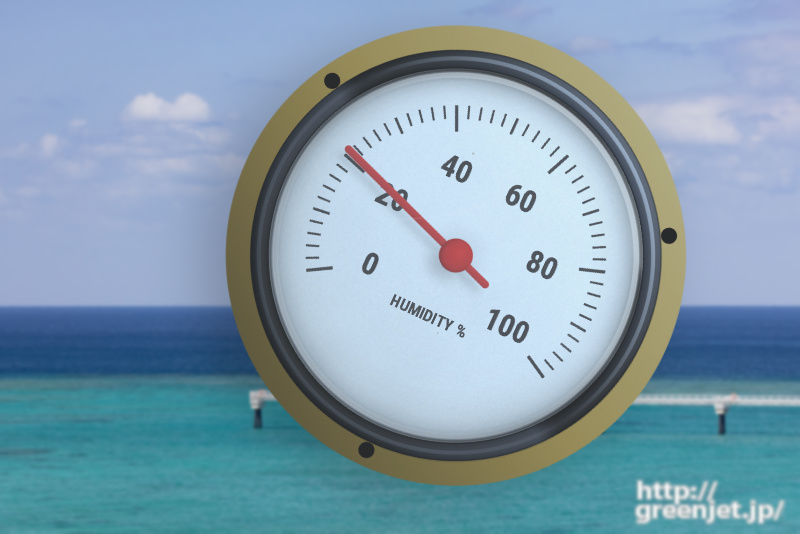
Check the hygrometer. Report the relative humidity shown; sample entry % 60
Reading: % 21
